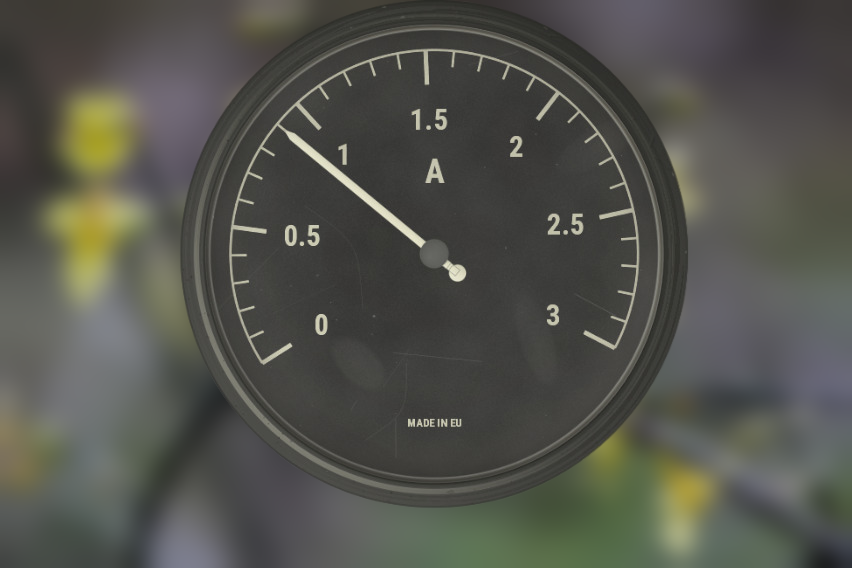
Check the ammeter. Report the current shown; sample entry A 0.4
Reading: A 0.9
